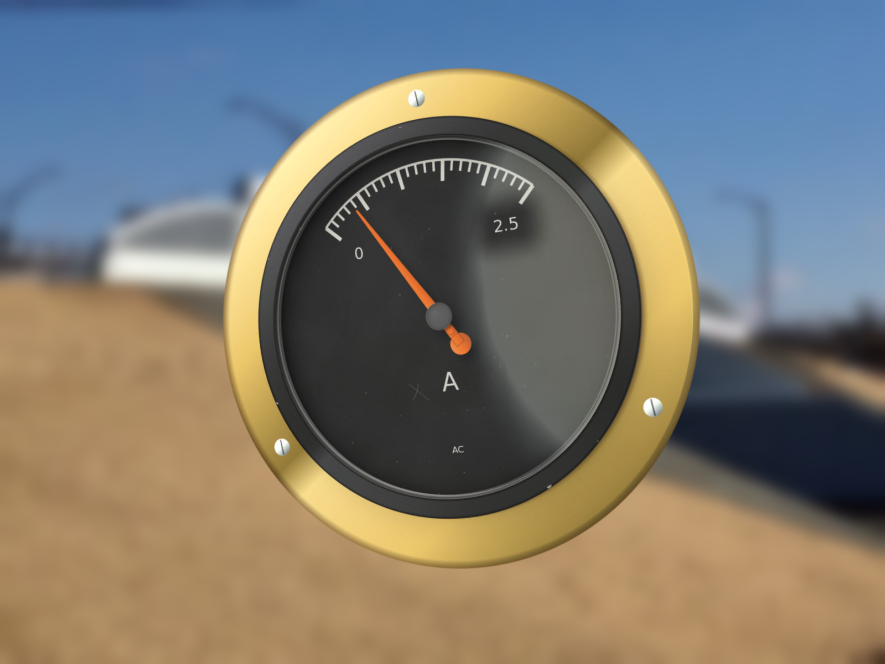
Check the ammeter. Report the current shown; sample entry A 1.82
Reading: A 0.4
